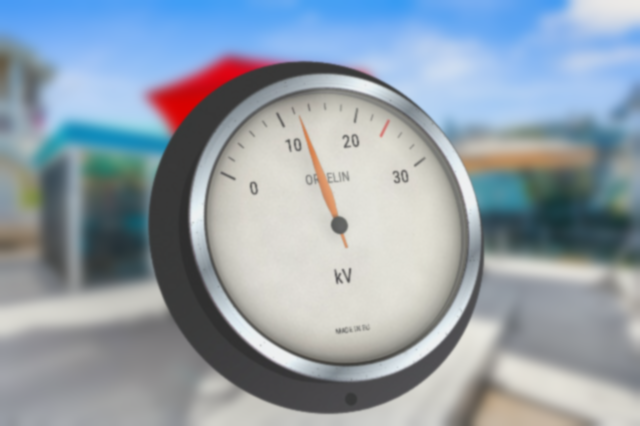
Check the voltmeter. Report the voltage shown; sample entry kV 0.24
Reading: kV 12
